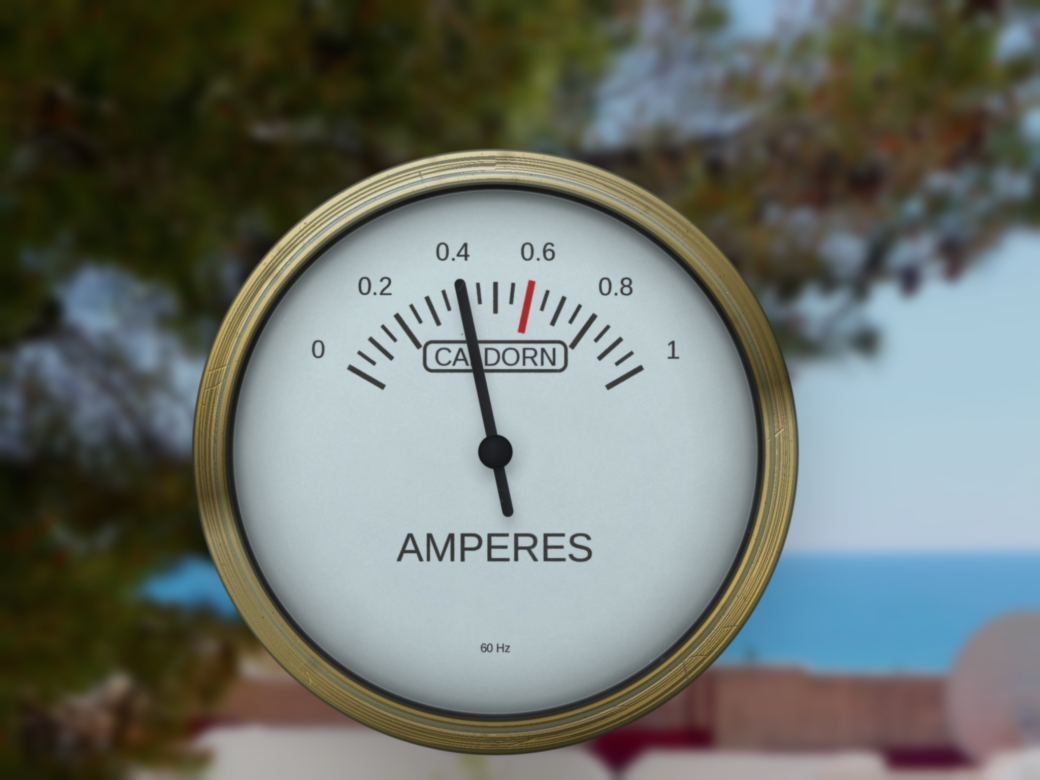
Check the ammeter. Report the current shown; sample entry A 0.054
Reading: A 0.4
